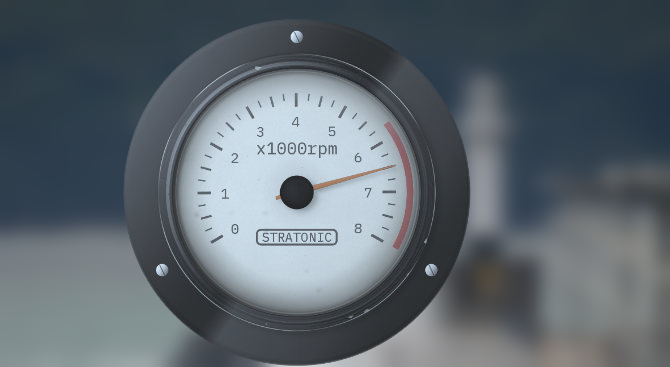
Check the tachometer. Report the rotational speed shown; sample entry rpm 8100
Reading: rpm 6500
